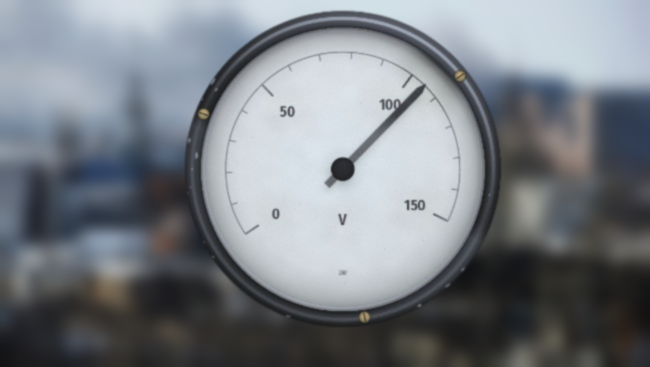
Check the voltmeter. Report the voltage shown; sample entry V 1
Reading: V 105
